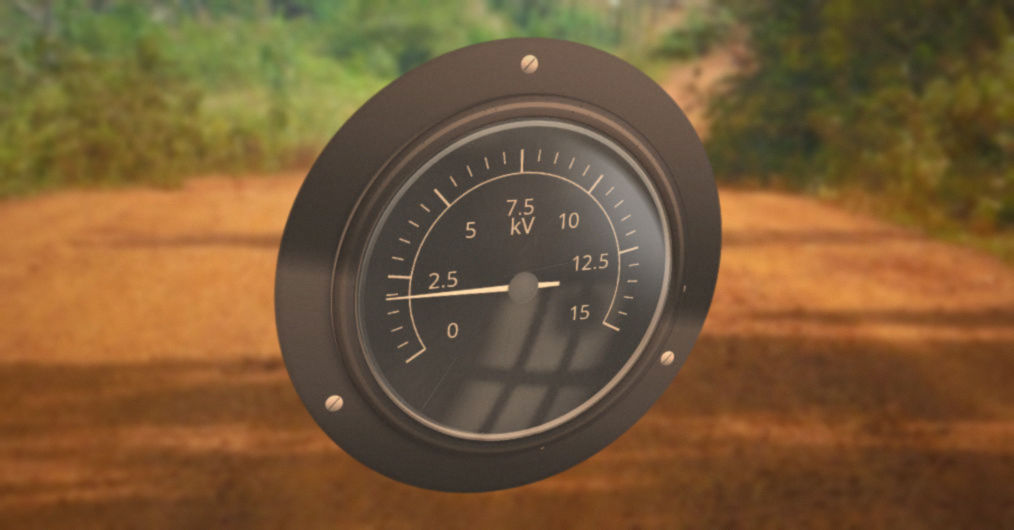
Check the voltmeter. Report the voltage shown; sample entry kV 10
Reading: kV 2
